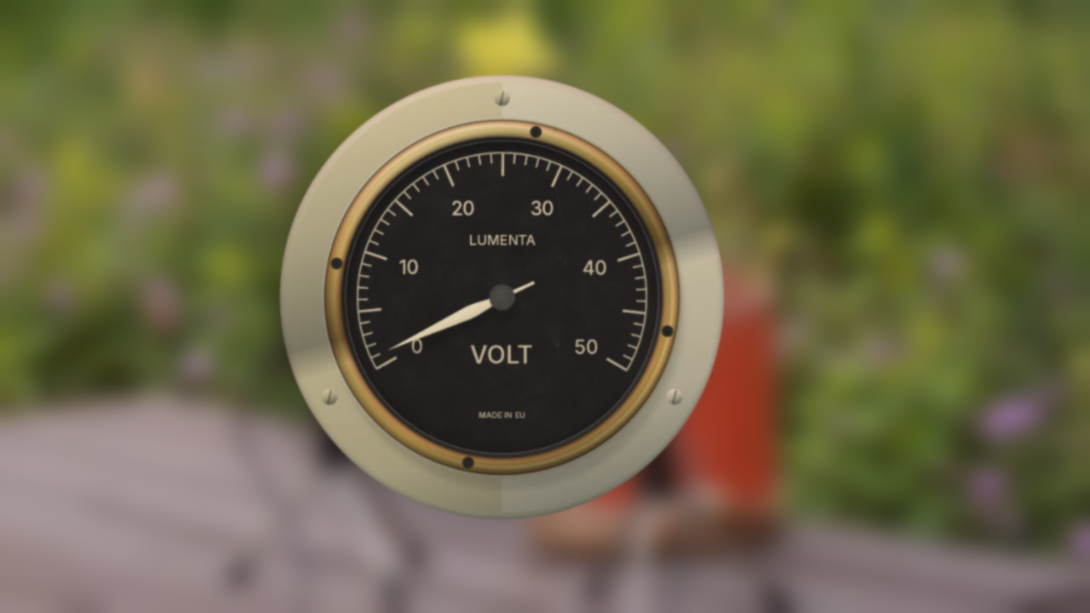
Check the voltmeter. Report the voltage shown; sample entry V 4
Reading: V 1
